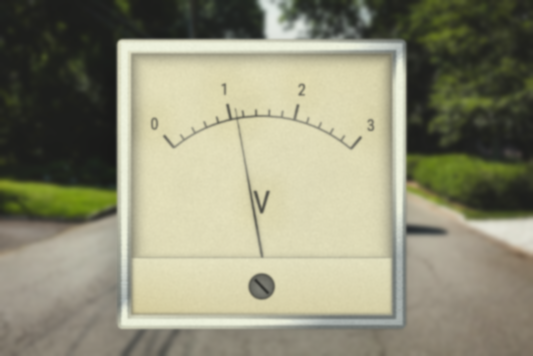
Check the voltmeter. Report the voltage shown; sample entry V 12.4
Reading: V 1.1
